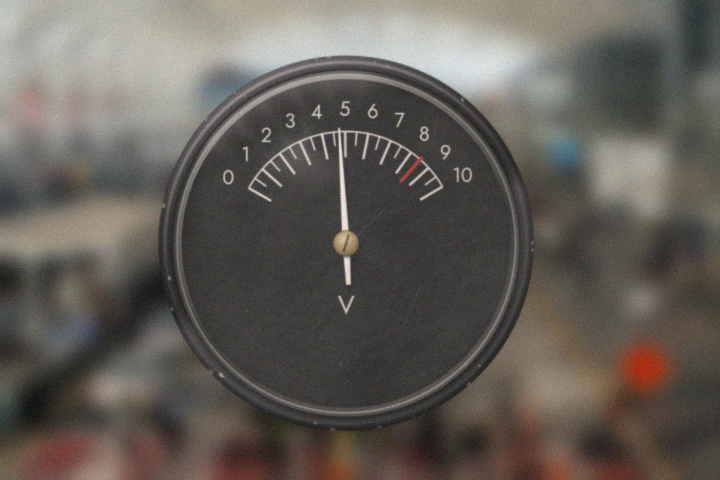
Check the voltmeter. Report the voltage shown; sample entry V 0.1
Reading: V 4.75
